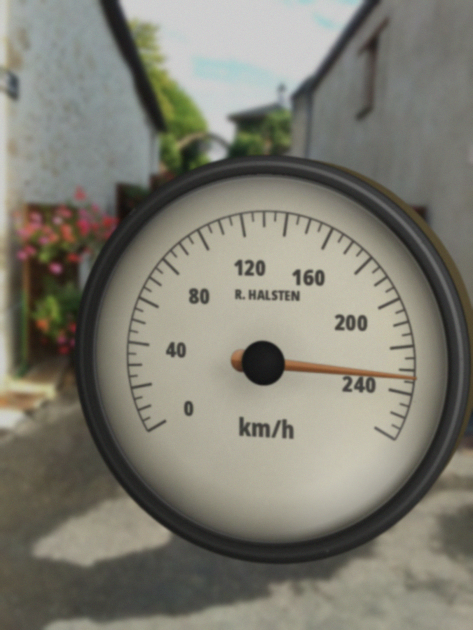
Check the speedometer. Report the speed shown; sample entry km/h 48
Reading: km/h 232.5
